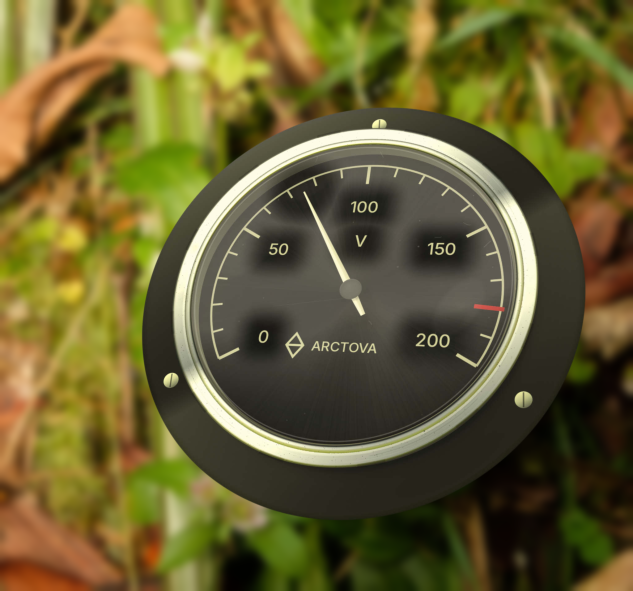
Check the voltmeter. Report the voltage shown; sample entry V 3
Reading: V 75
